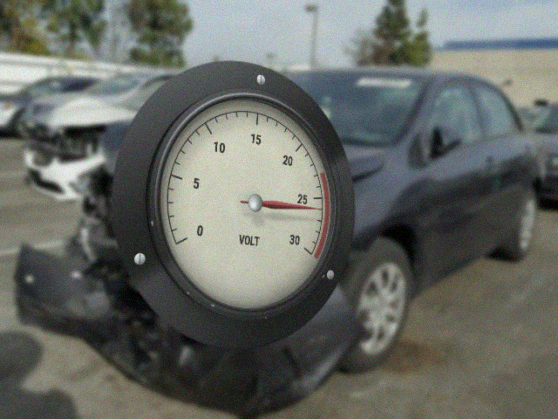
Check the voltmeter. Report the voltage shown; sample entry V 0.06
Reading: V 26
